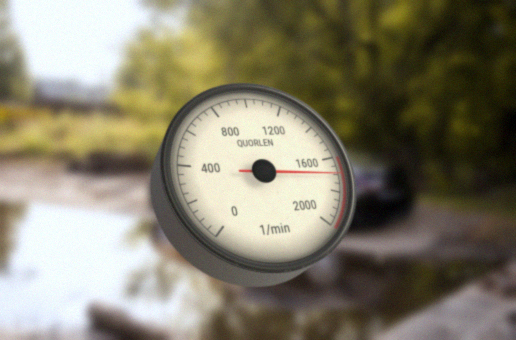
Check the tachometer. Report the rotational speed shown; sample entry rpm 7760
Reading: rpm 1700
